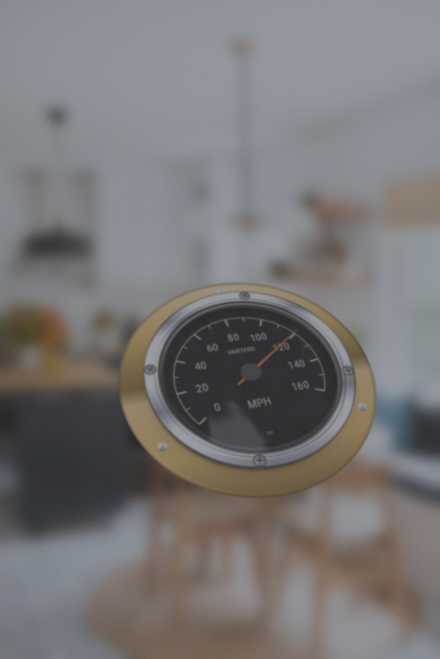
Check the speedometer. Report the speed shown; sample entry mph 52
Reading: mph 120
